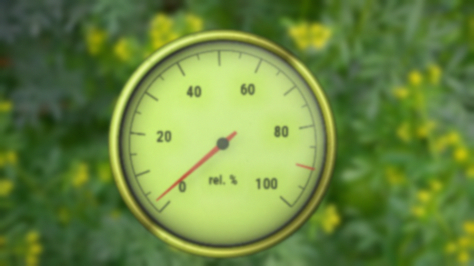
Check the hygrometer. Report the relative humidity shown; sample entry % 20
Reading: % 2.5
